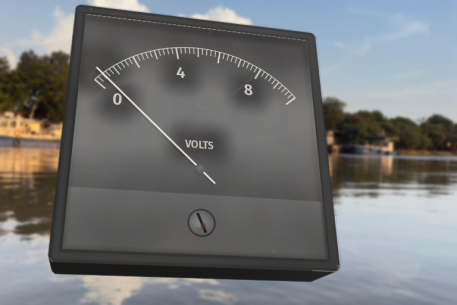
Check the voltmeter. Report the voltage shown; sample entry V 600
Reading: V 0.4
